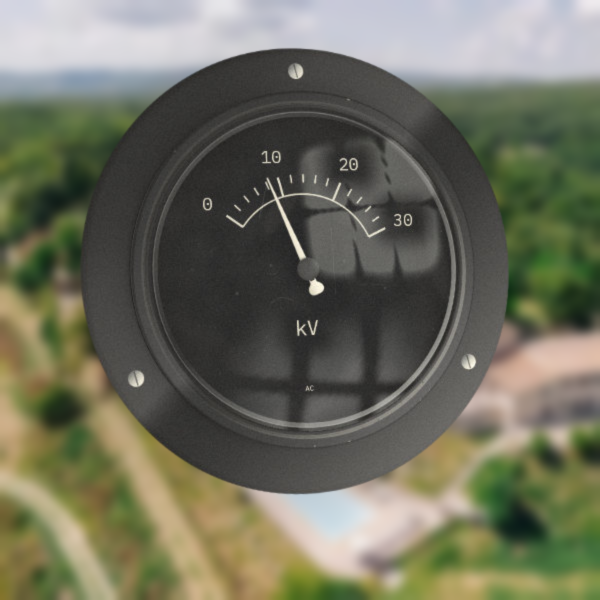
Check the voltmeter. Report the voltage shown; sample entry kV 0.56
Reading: kV 8
